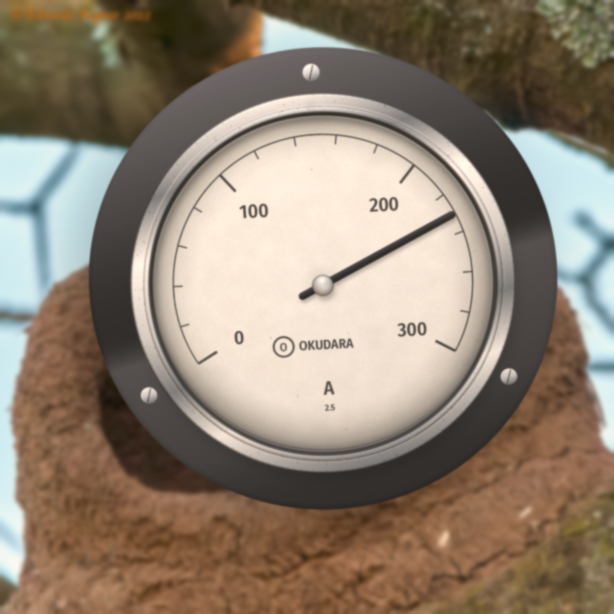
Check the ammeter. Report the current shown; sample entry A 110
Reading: A 230
